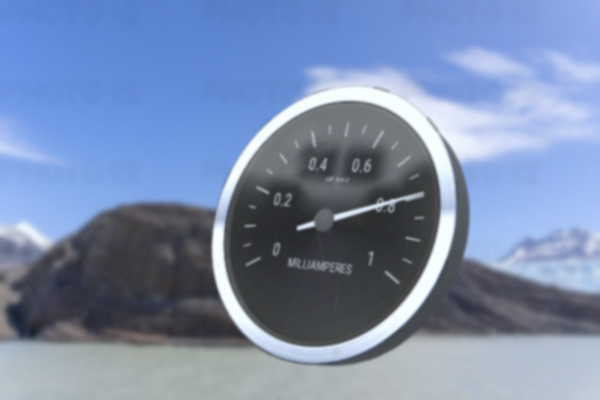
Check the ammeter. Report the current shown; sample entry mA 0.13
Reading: mA 0.8
